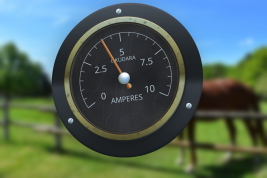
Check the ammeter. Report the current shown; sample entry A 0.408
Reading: A 4
